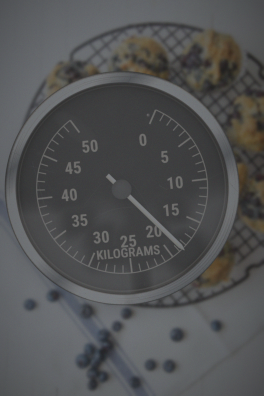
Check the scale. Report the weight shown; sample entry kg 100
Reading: kg 18.5
